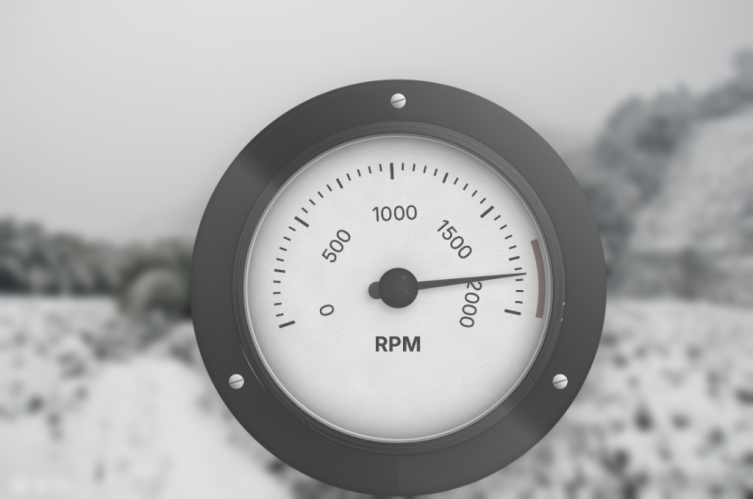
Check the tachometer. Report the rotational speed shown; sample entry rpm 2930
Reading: rpm 1825
